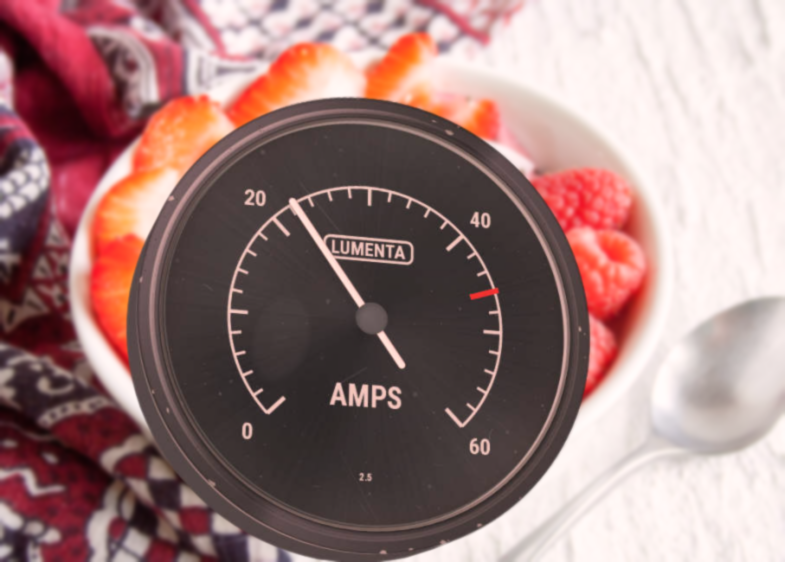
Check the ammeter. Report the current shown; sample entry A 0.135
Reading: A 22
